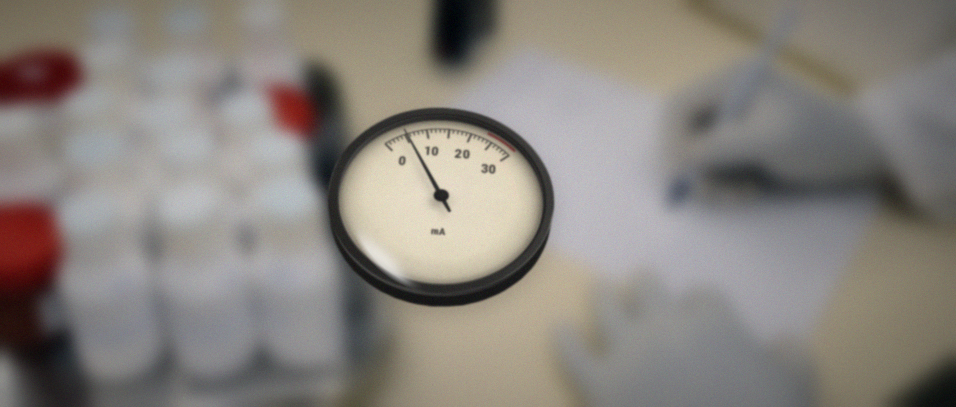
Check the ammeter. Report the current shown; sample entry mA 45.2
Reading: mA 5
